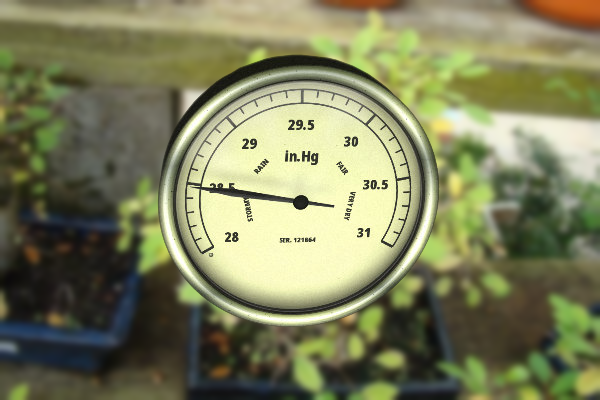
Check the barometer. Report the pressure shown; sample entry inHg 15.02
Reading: inHg 28.5
